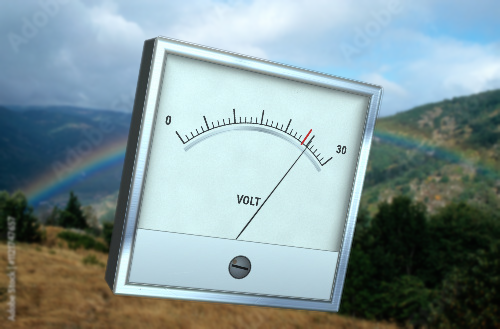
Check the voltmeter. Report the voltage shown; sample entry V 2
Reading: V 25
